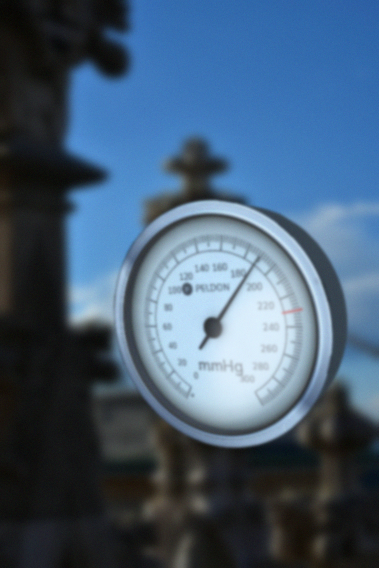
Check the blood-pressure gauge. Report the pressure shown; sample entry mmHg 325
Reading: mmHg 190
